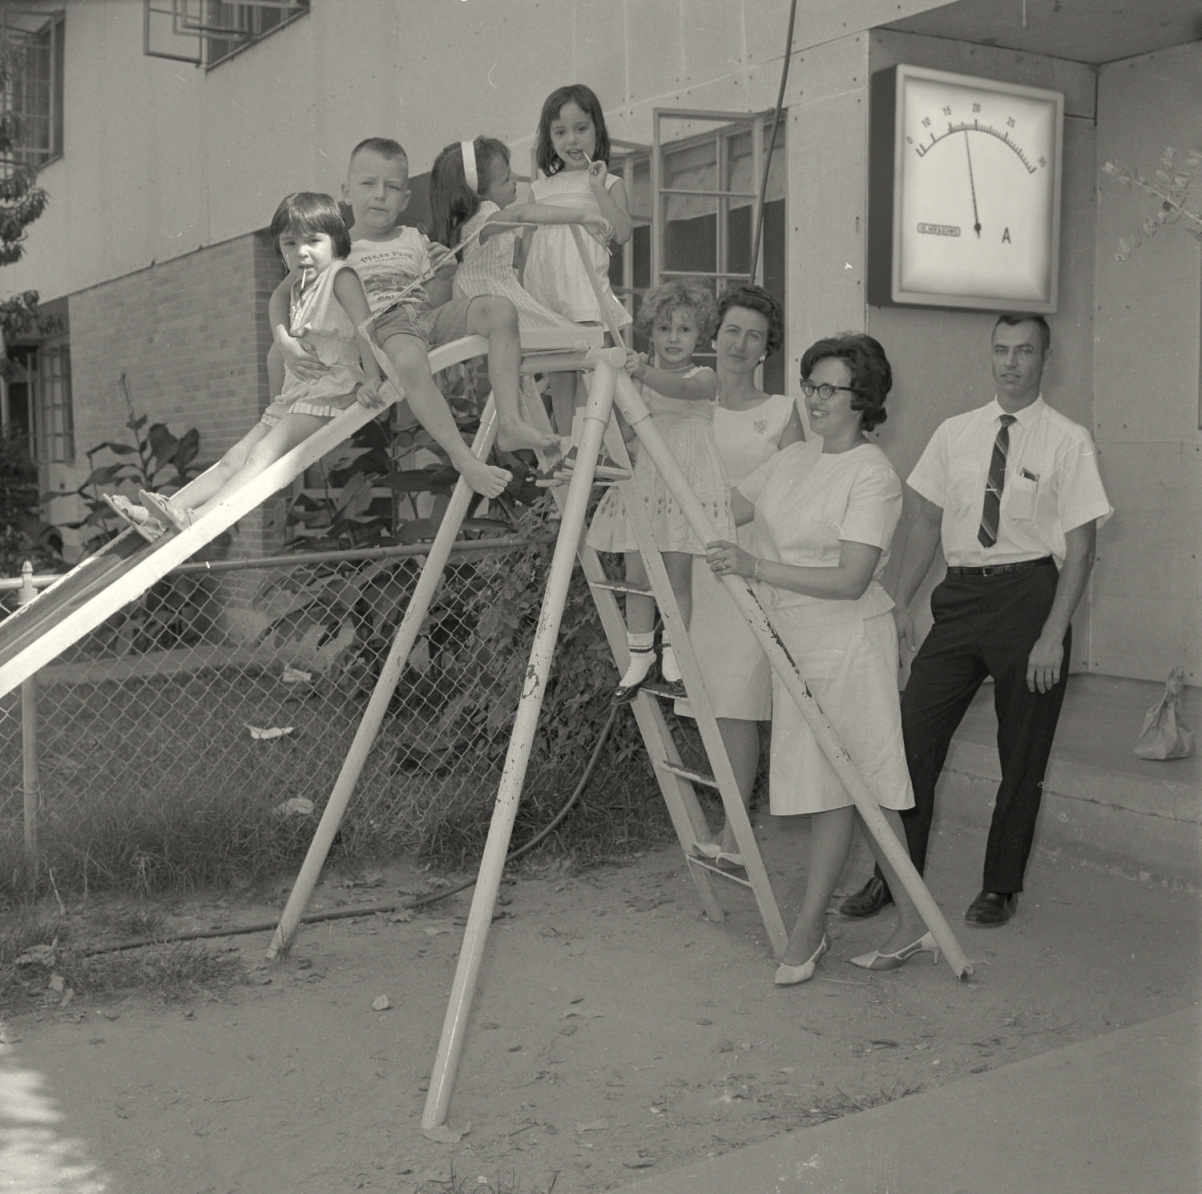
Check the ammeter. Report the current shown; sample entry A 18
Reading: A 17.5
